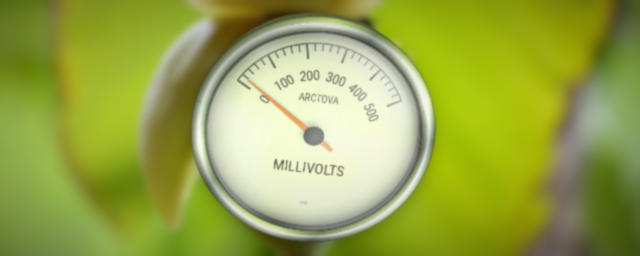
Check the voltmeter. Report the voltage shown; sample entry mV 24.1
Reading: mV 20
